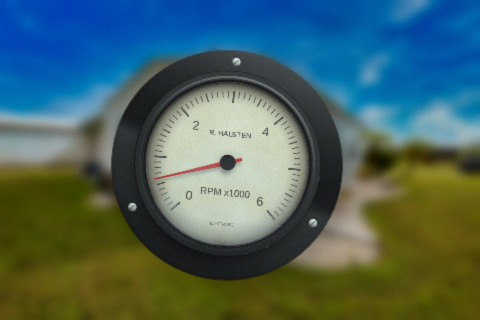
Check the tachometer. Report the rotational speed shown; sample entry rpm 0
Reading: rpm 600
